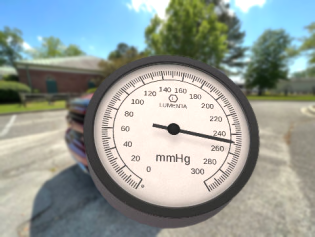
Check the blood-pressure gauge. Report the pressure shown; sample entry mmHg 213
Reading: mmHg 250
